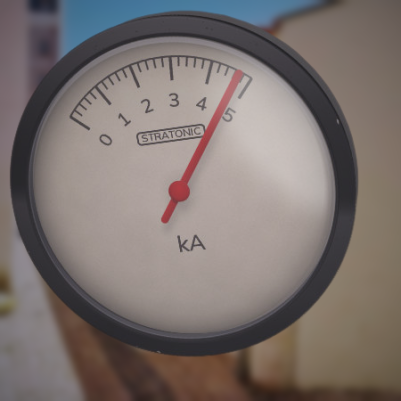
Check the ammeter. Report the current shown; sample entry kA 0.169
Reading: kA 4.7
